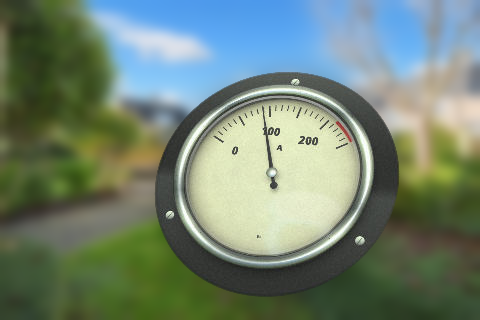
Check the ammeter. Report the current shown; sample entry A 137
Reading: A 90
